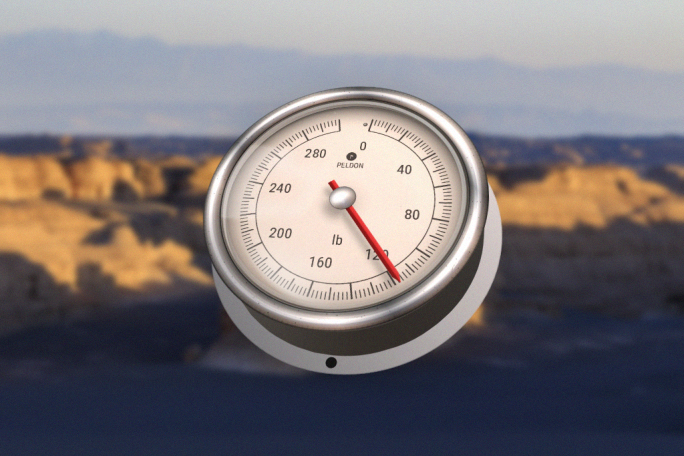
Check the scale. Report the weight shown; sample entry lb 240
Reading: lb 118
